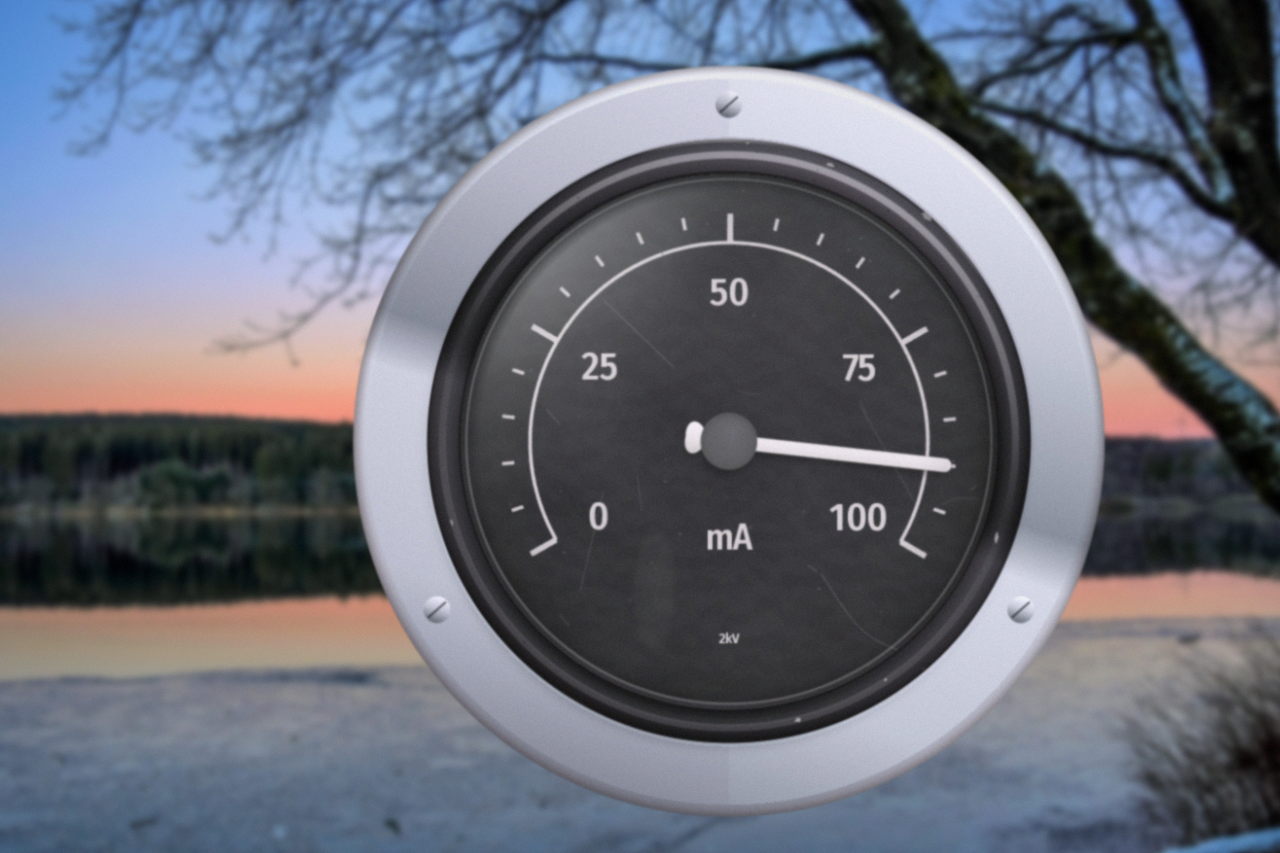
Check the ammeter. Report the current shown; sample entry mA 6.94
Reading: mA 90
